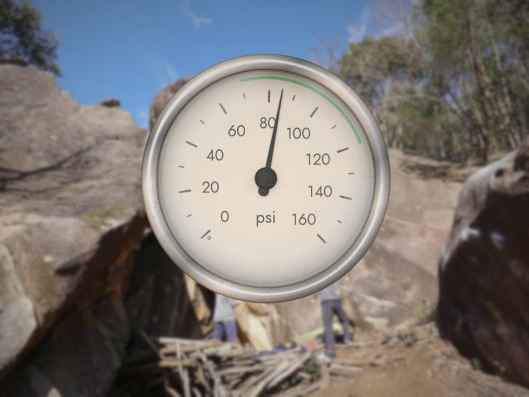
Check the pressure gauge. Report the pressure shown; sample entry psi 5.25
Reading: psi 85
